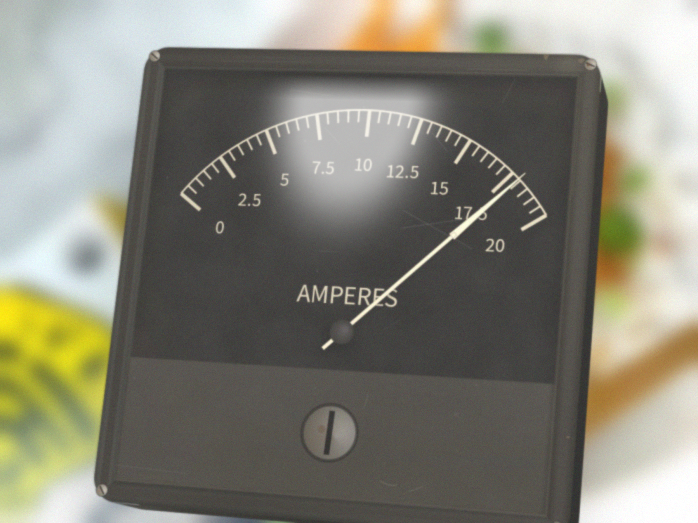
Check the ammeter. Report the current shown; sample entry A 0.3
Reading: A 18
